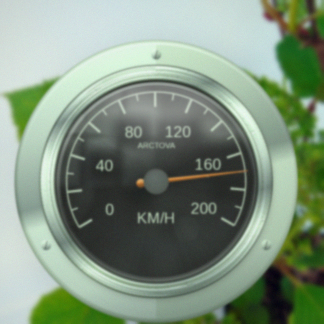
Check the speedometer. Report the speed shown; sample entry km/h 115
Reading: km/h 170
